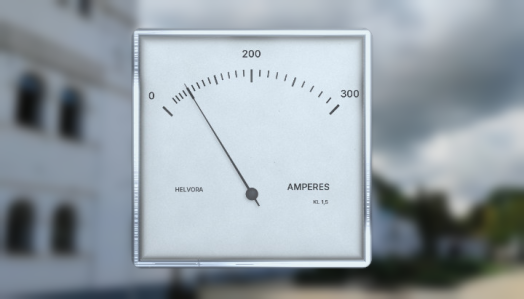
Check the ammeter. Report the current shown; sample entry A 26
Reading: A 100
